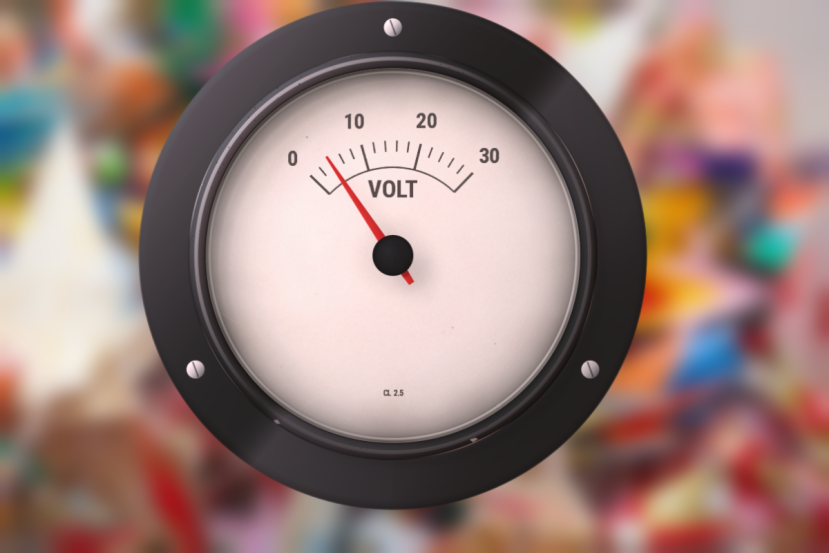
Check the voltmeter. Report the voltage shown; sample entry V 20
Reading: V 4
